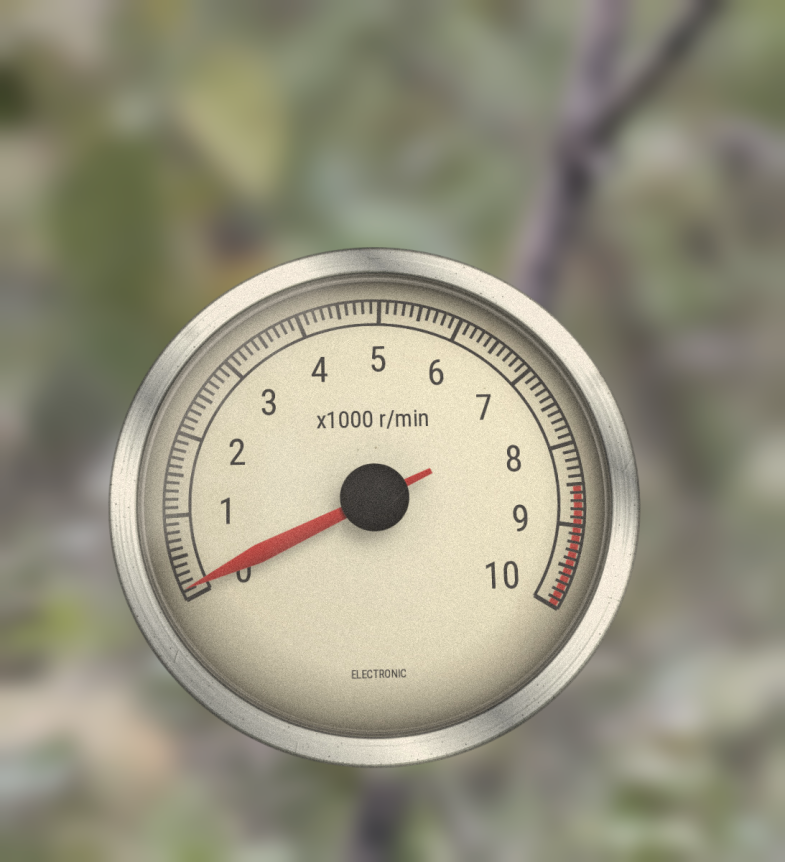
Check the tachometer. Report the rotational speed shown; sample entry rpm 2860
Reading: rpm 100
